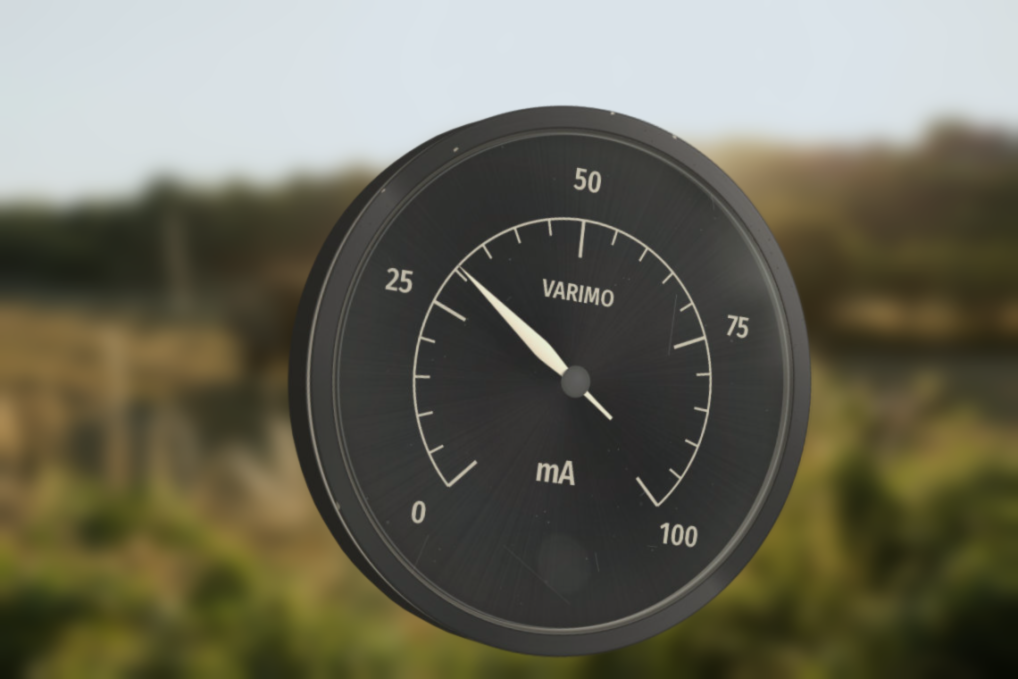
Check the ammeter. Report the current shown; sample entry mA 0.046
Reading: mA 30
